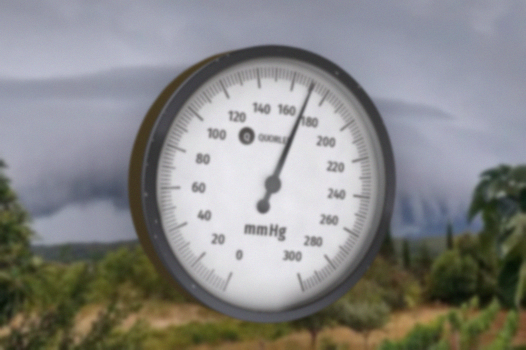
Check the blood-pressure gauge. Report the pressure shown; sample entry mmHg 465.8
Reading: mmHg 170
